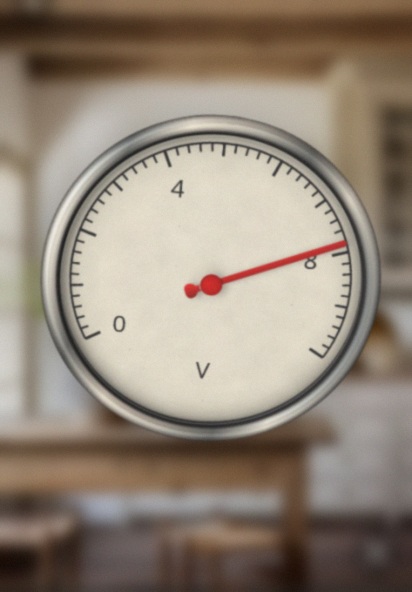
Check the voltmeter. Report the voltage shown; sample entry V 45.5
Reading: V 7.8
